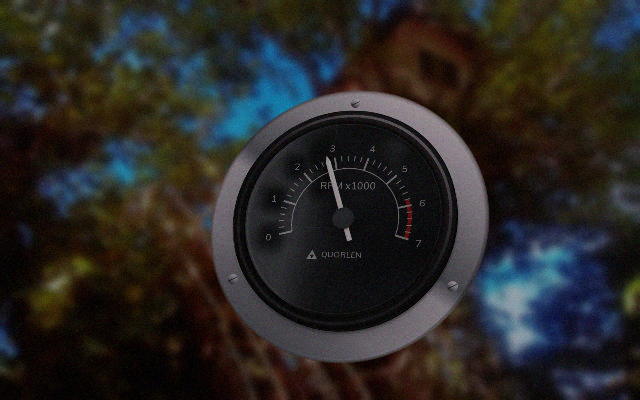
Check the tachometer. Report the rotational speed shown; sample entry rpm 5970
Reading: rpm 2800
